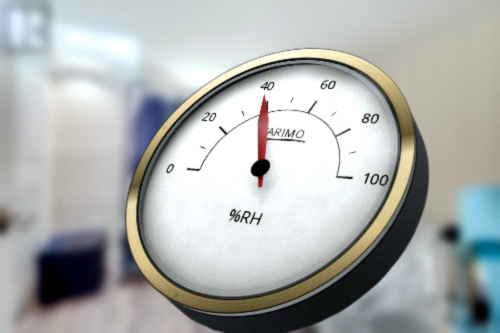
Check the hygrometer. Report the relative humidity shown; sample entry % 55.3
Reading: % 40
